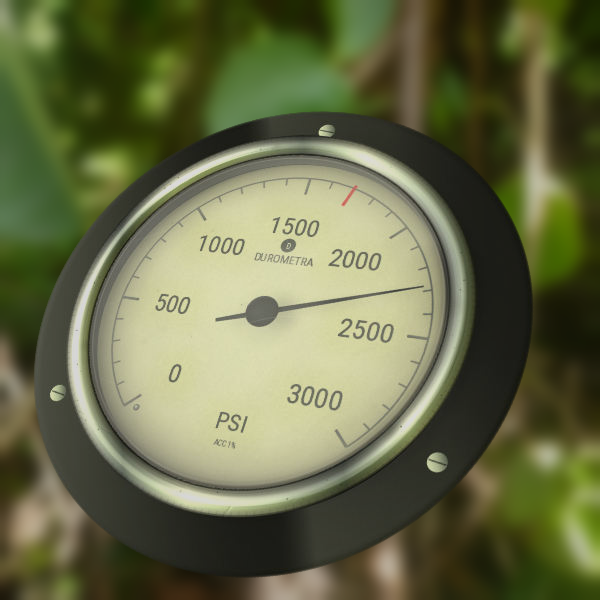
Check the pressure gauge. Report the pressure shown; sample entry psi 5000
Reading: psi 2300
